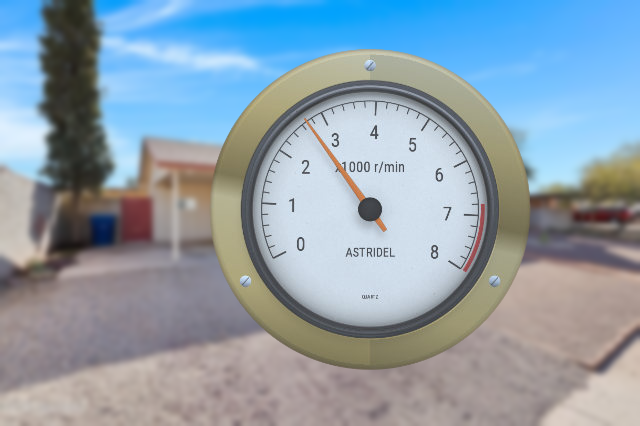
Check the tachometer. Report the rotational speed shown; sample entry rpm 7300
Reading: rpm 2700
